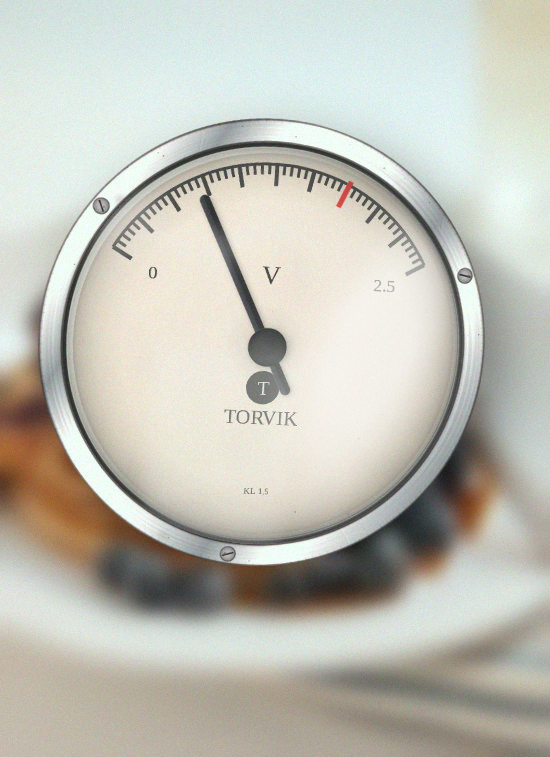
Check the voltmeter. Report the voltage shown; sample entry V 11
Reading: V 0.7
